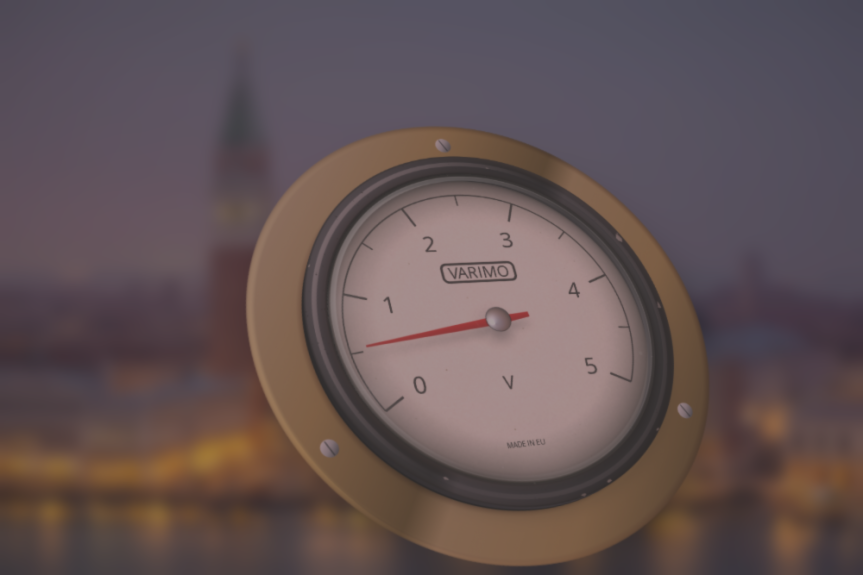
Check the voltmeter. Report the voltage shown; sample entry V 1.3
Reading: V 0.5
